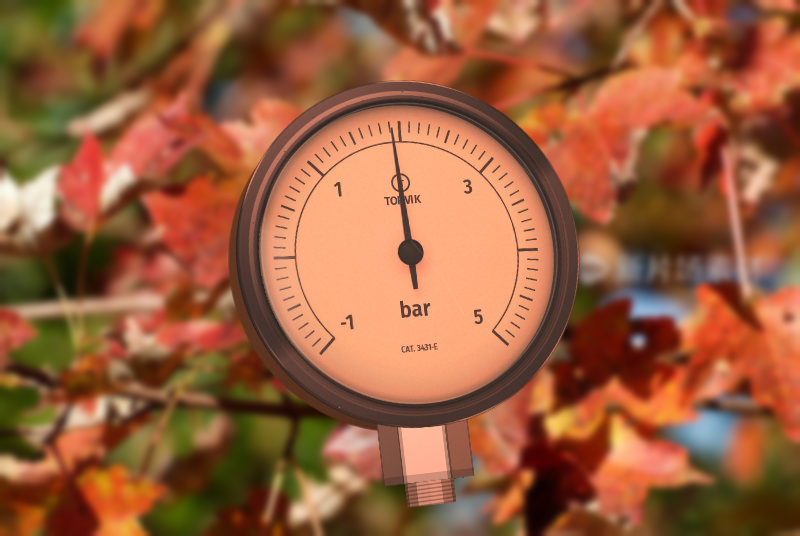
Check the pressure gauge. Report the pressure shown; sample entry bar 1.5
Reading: bar 1.9
